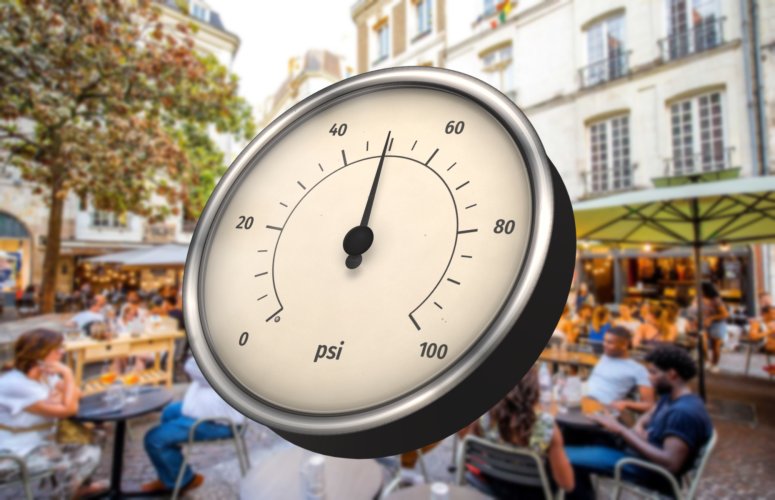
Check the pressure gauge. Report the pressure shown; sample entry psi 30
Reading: psi 50
